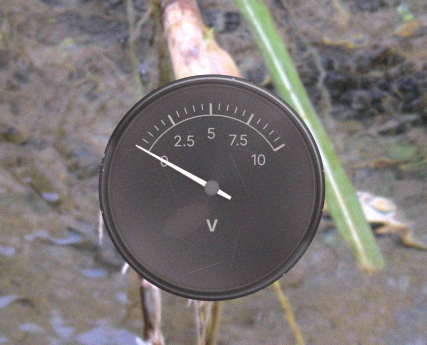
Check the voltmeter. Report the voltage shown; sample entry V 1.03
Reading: V 0
